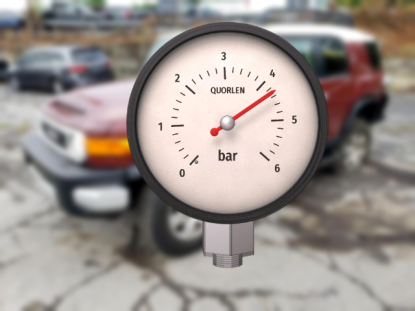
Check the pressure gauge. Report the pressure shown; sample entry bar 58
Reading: bar 4.3
